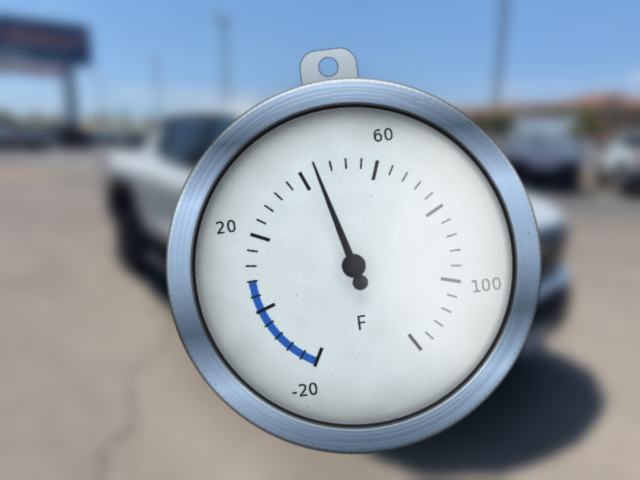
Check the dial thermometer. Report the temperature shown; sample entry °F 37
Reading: °F 44
